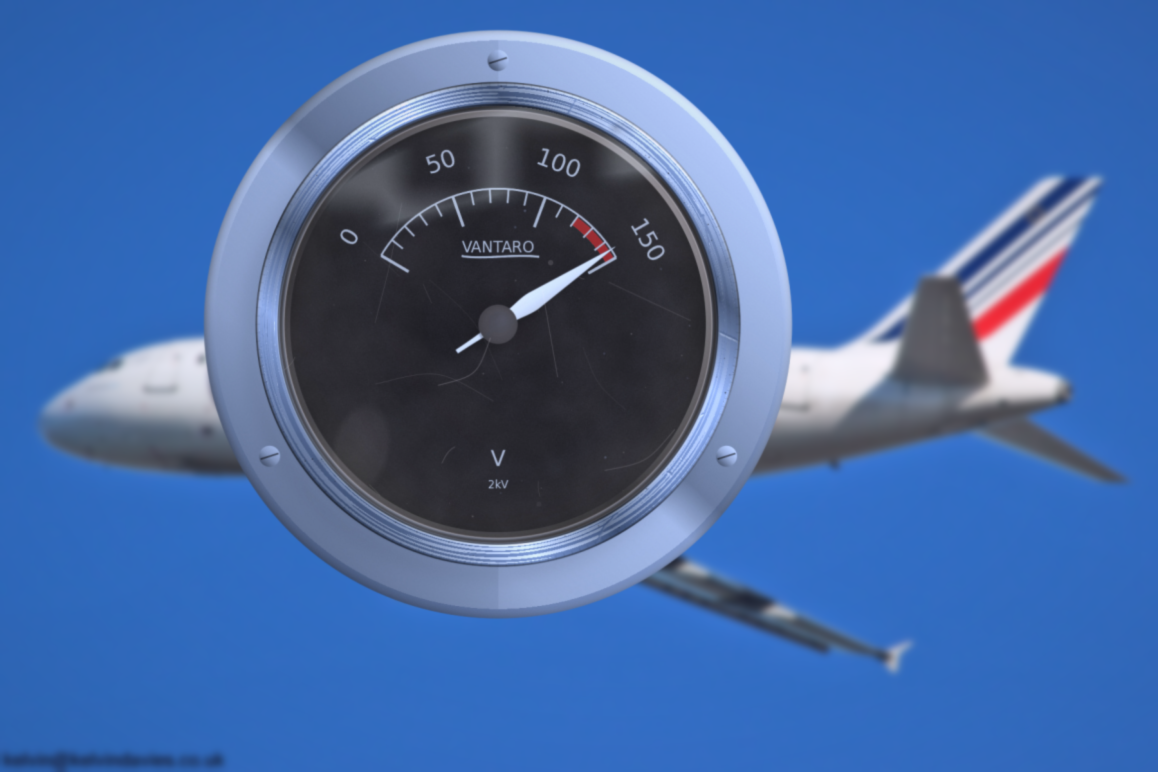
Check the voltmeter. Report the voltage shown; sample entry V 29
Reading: V 145
